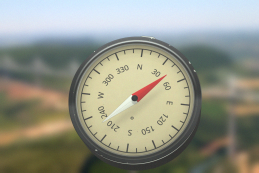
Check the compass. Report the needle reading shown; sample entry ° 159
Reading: ° 45
